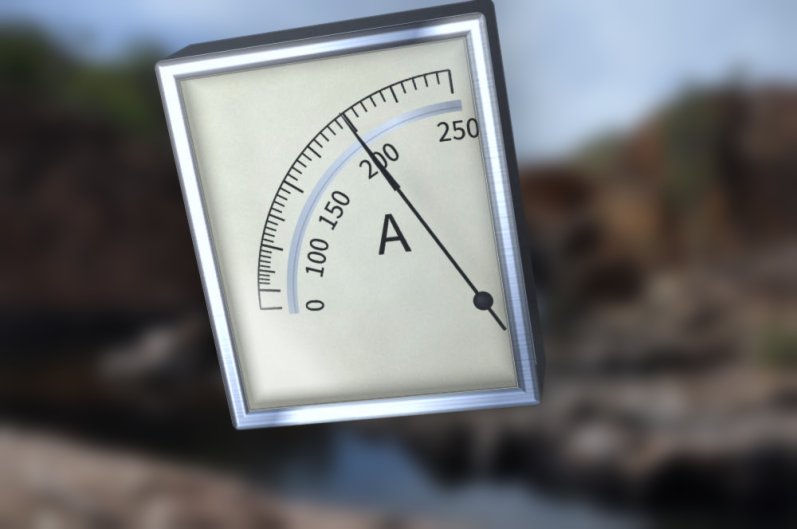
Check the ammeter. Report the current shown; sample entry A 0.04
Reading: A 200
